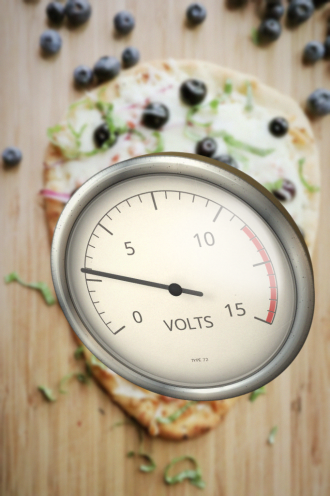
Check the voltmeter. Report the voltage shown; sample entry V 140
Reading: V 3
